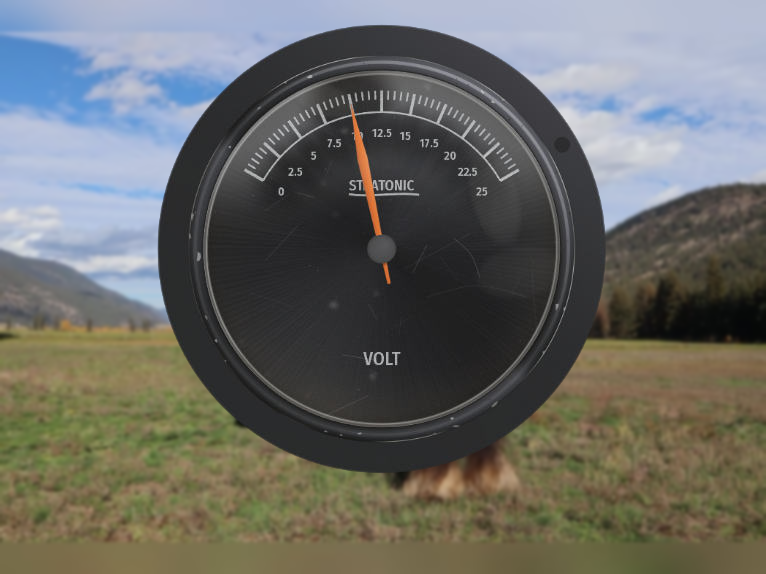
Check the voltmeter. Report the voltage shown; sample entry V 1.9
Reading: V 10
